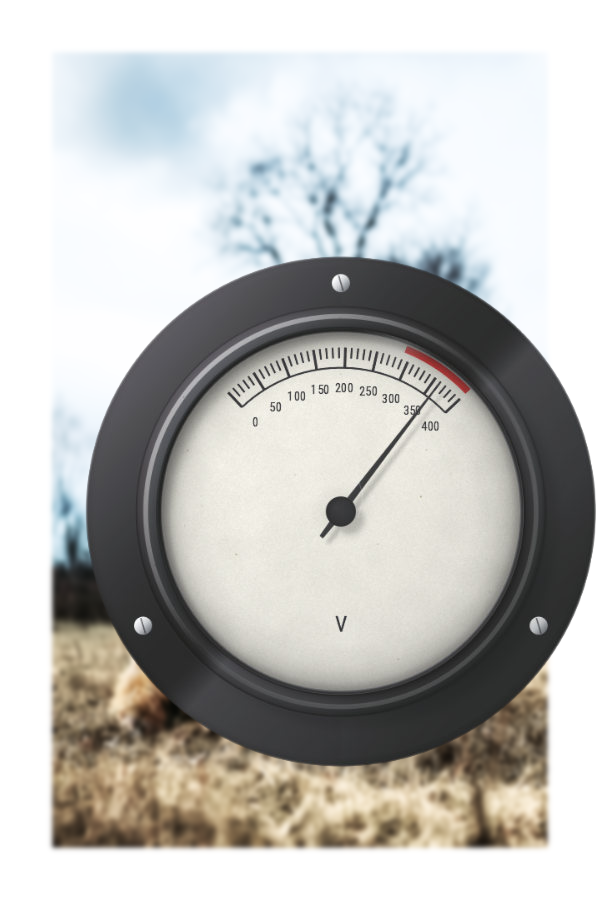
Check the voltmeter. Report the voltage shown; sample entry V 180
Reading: V 360
